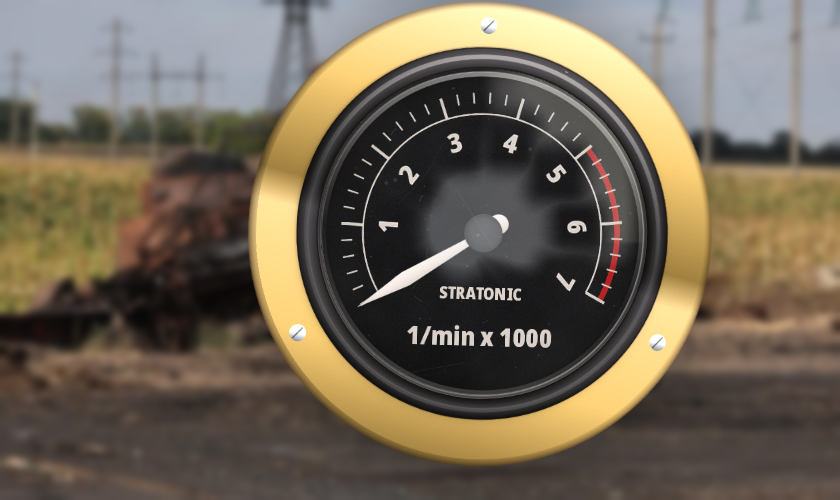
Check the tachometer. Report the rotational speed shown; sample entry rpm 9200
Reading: rpm 0
